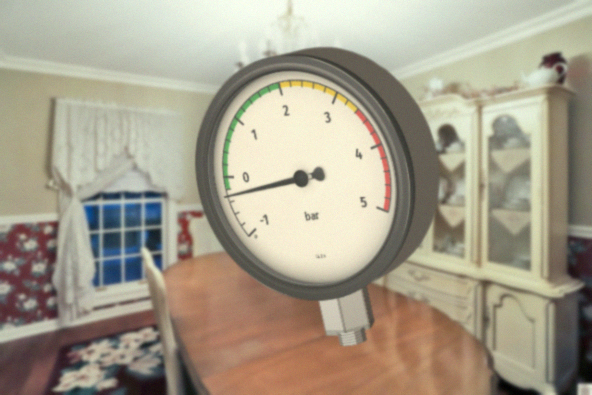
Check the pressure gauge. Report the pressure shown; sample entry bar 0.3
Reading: bar -0.3
